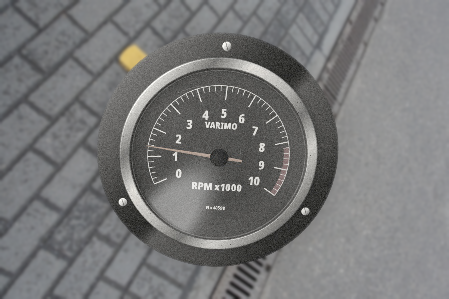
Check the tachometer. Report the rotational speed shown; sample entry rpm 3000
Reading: rpm 1400
